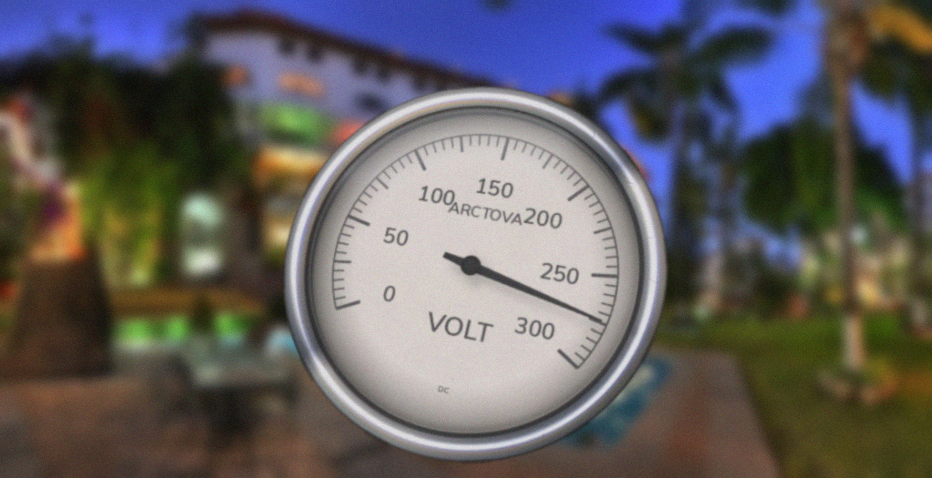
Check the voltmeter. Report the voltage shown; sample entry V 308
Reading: V 275
